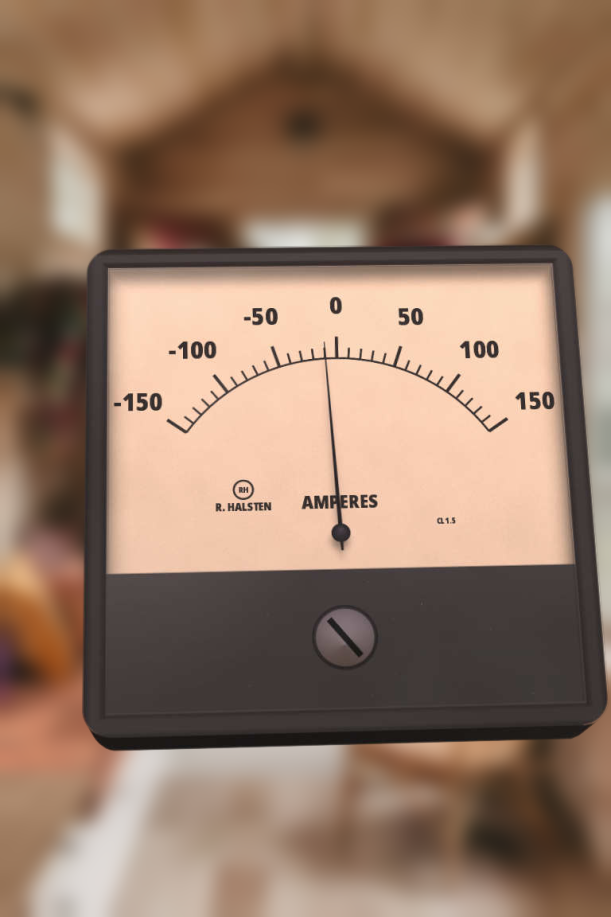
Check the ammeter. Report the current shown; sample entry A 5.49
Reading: A -10
